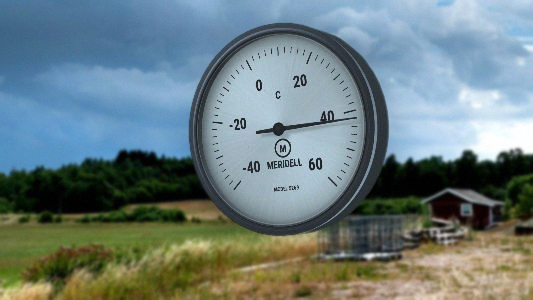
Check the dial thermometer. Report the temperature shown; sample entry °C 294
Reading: °C 42
